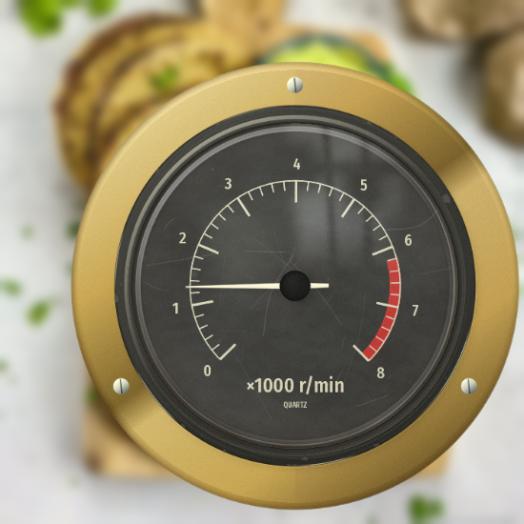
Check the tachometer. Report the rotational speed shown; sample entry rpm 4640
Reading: rpm 1300
